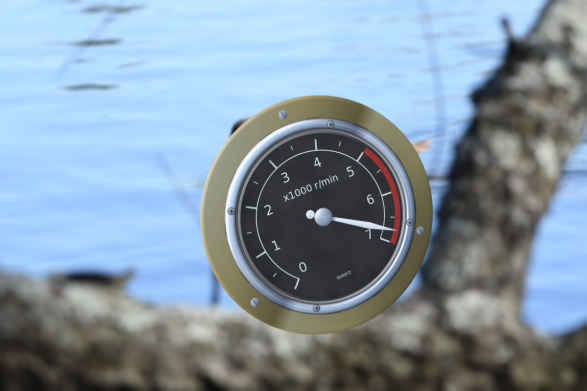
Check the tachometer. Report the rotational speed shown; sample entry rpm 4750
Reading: rpm 6750
